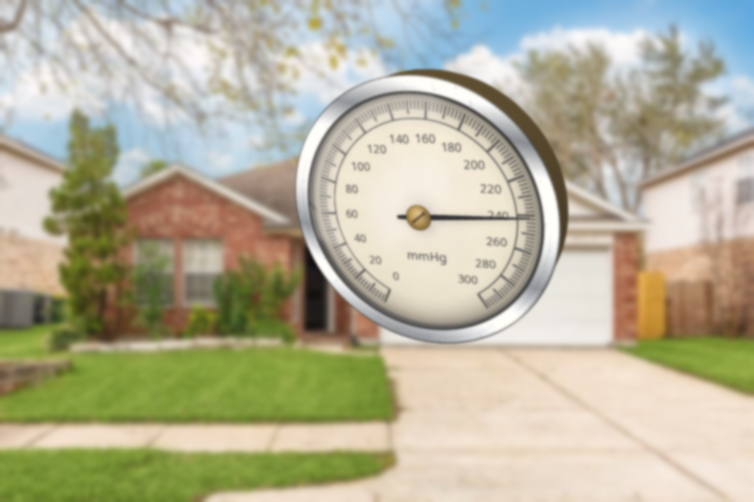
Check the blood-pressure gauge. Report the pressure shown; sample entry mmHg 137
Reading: mmHg 240
